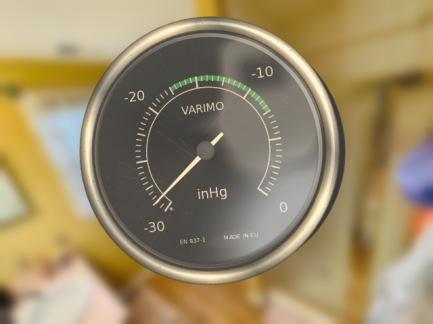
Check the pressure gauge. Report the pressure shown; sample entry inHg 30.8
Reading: inHg -29
